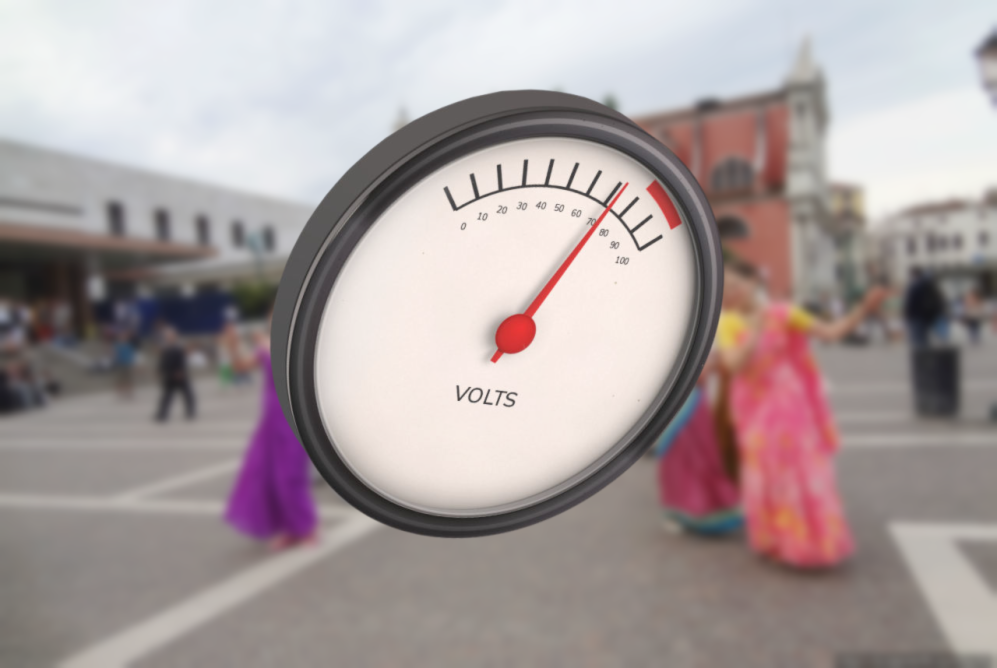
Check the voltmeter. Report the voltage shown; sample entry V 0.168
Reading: V 70
